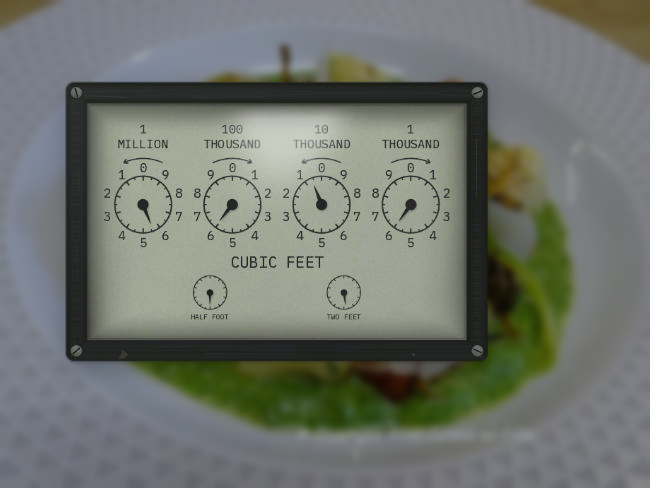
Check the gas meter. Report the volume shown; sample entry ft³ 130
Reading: ft³ 560600
